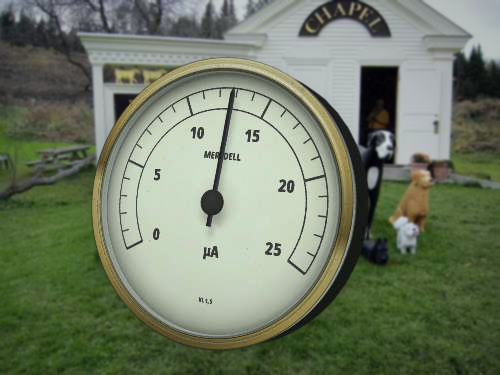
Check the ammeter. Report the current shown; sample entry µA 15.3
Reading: µA 13
